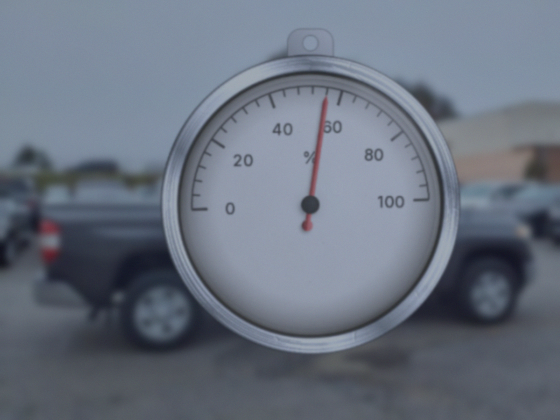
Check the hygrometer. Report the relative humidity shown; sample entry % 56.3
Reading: % 56
